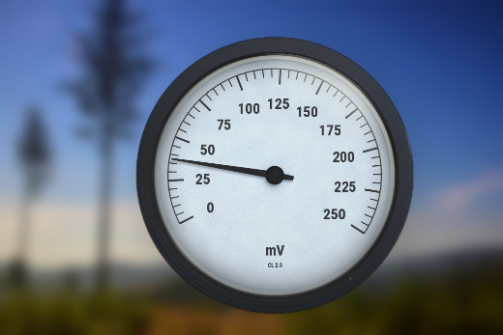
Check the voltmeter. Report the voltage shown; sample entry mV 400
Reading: mV 37.5
